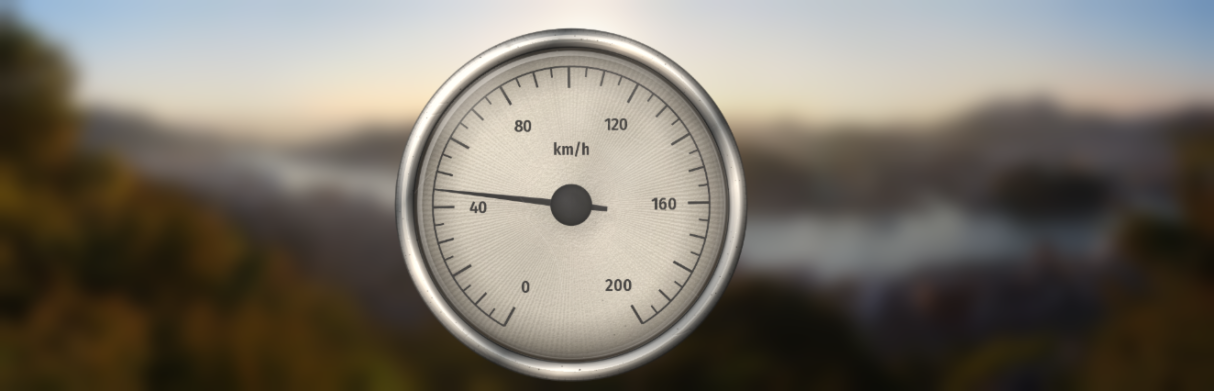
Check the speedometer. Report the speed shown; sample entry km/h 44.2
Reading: km/h 45
